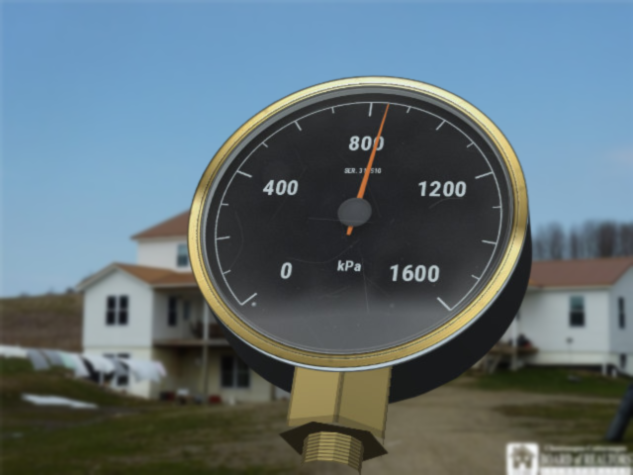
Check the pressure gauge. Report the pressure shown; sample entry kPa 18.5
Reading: kPa 850
